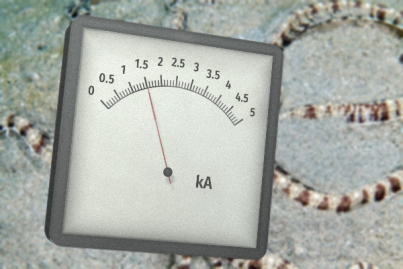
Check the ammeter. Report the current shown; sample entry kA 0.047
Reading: kA 1.5
